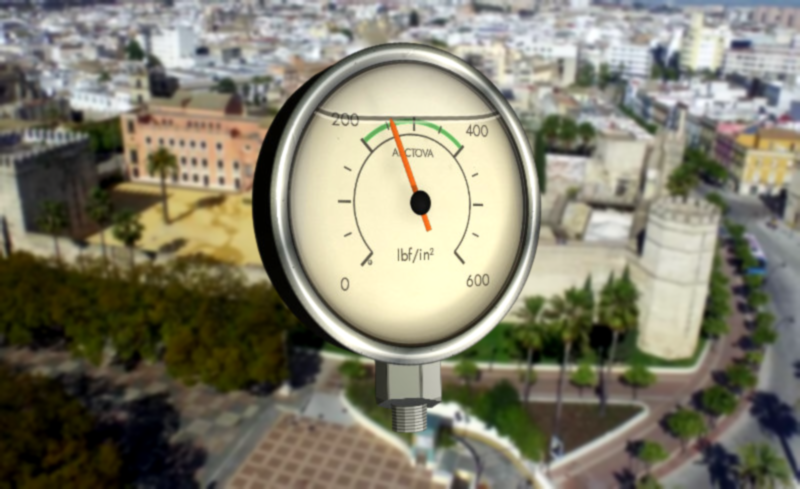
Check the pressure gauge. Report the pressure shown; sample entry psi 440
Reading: psi 250
